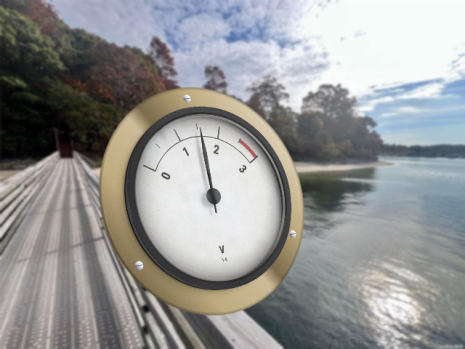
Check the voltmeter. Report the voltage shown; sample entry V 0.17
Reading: V 1.5
